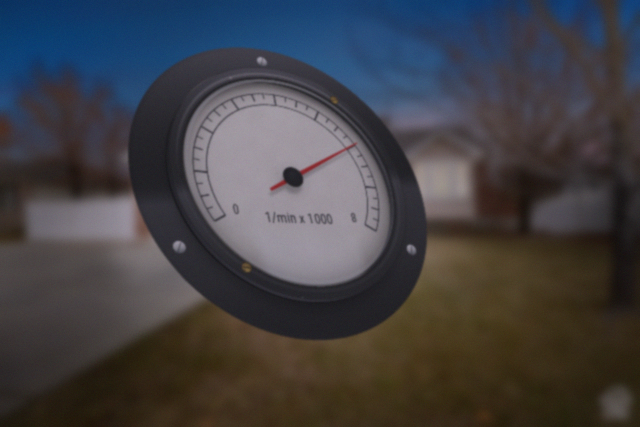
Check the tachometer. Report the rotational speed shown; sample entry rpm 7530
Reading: rpm 6000
